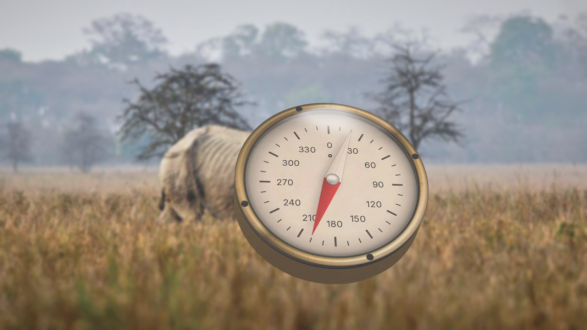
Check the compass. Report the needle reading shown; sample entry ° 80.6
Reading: ° 200
